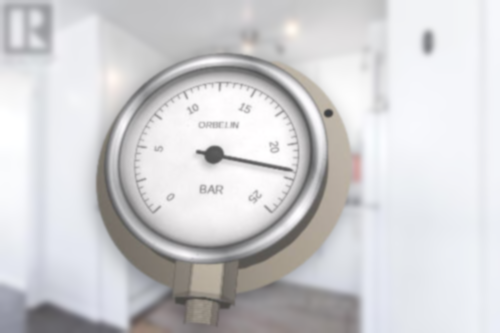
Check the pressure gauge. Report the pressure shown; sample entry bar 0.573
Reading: bar 22
